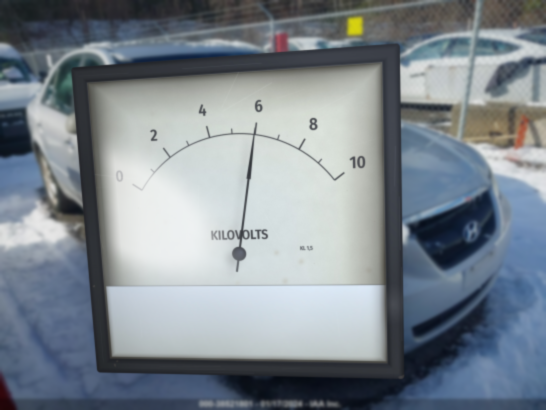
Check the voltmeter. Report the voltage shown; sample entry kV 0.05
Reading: kV 6
